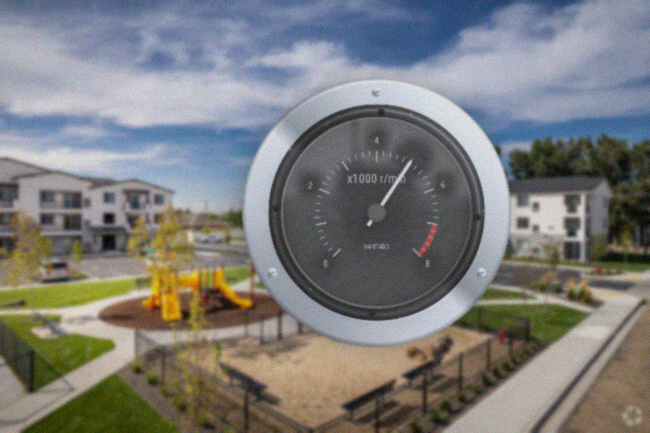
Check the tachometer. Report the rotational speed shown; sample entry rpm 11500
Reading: rpm 5000
